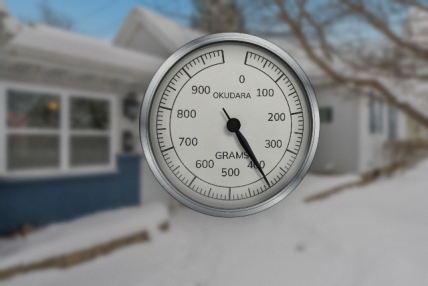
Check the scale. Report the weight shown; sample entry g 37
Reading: g 400
